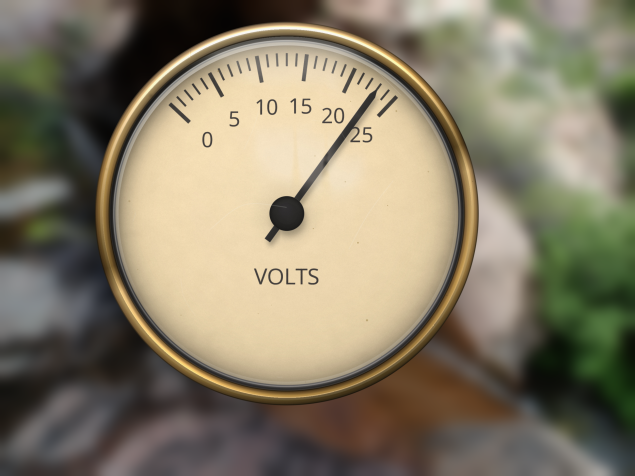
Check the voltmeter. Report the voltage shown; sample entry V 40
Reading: V 23
